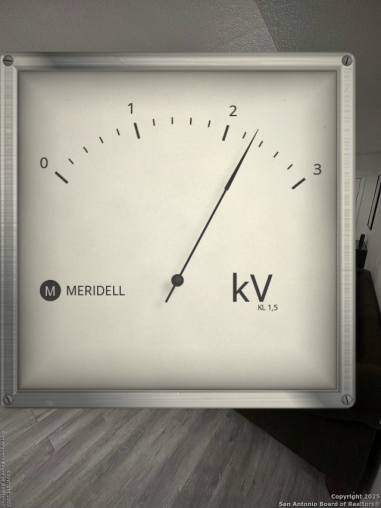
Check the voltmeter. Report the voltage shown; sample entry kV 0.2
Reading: kV 2.3
